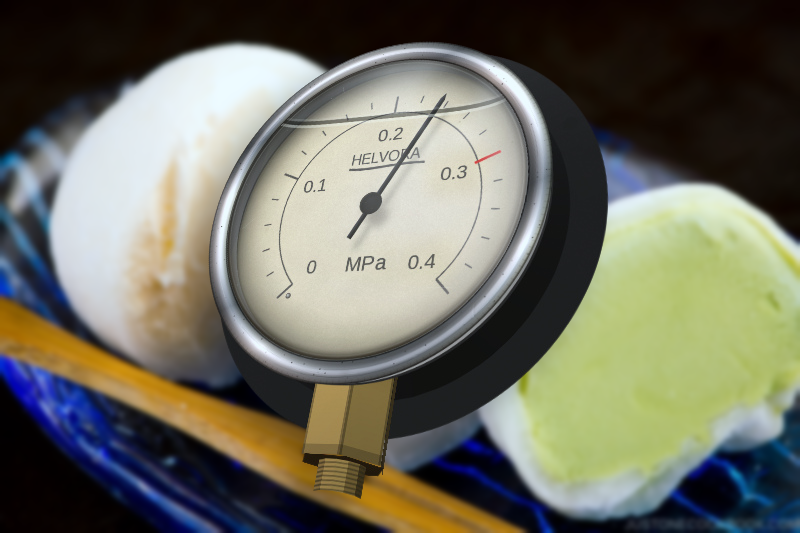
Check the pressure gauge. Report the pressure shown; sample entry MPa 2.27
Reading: MPa 0.24
